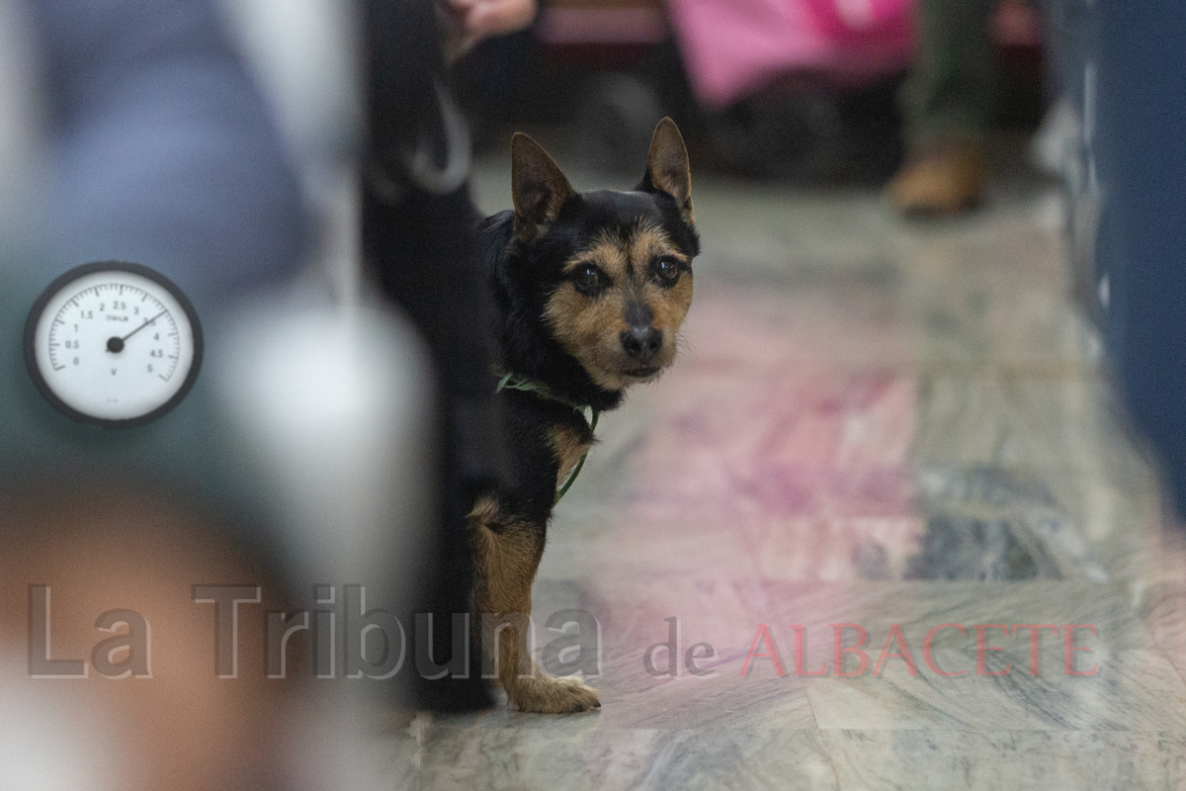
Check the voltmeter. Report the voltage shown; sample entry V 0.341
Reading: V 3.5
